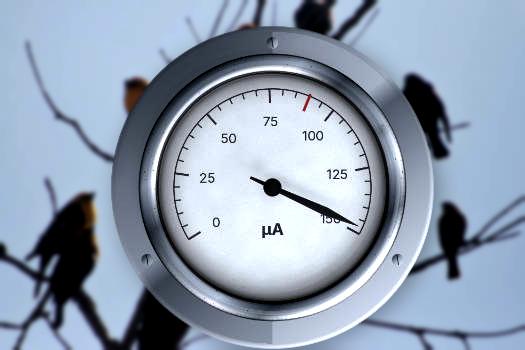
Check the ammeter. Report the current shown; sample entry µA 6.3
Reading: µA 147.5
